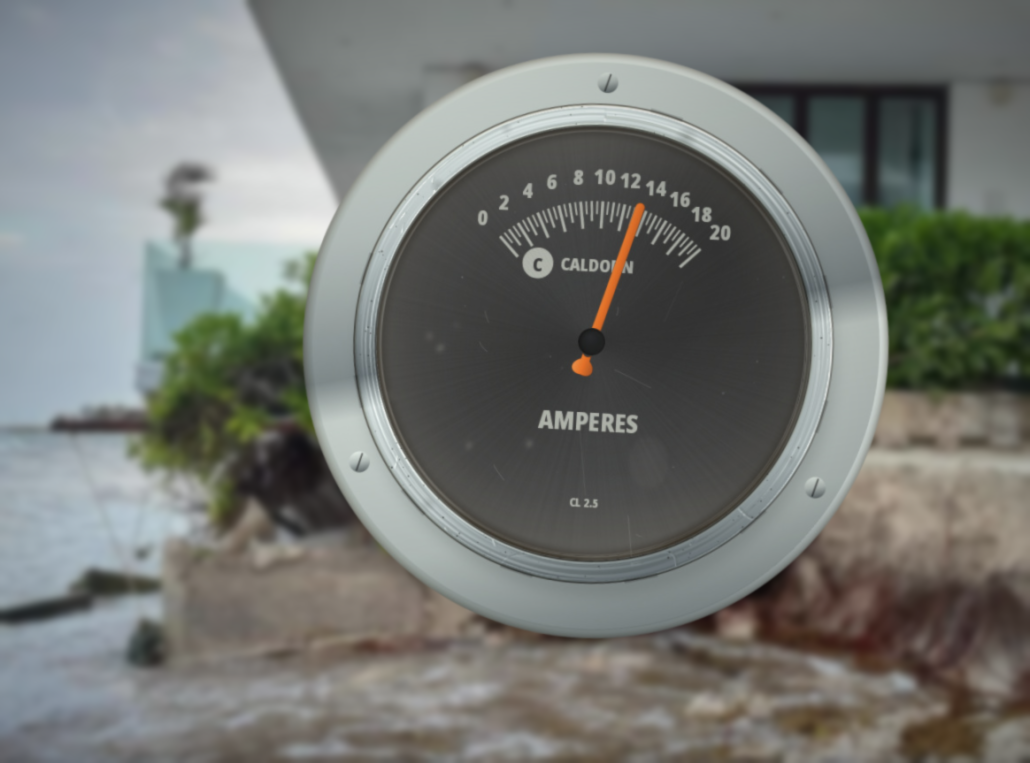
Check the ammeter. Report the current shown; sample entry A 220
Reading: A 13.5
